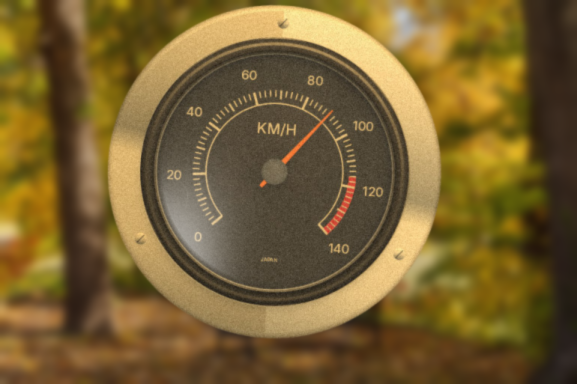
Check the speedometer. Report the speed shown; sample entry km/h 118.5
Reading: km/h 90
